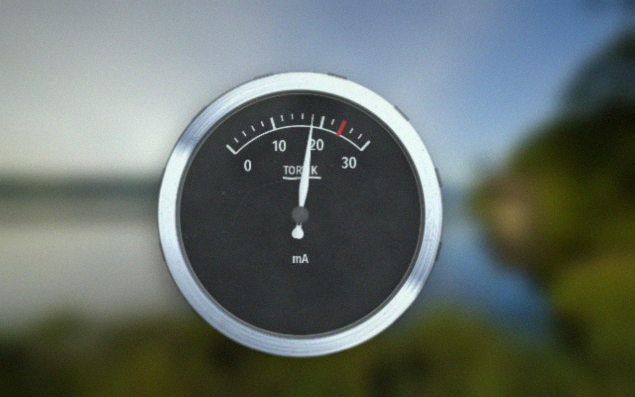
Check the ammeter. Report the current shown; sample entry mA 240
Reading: mA 18
